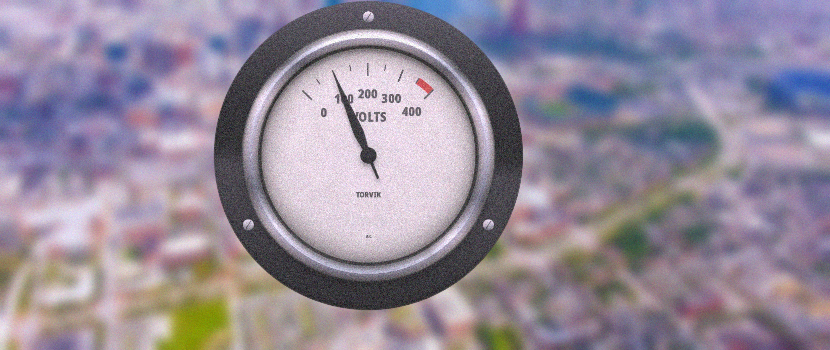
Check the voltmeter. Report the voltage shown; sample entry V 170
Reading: V 100
